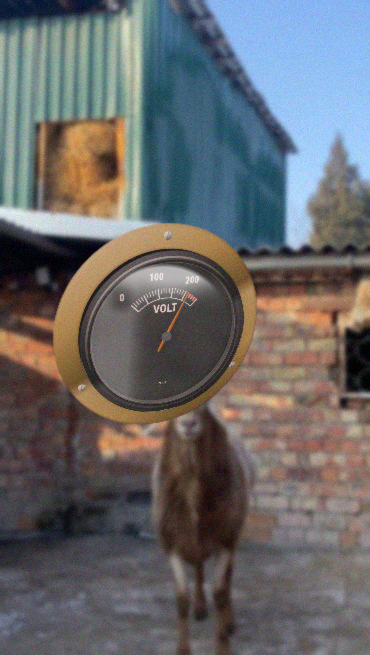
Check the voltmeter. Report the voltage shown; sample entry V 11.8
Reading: V 200
